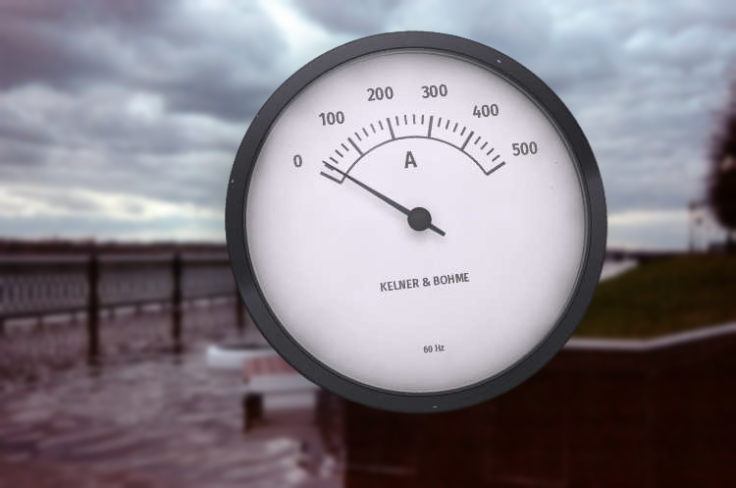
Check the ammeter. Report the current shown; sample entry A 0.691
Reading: A 20
